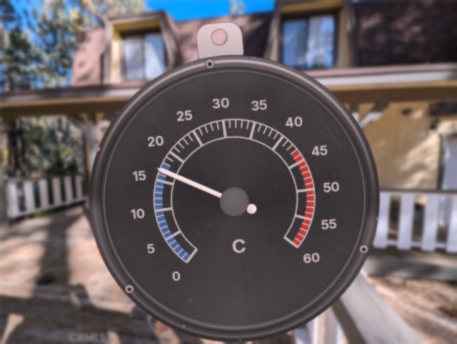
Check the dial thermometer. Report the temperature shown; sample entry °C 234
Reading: °C 17
